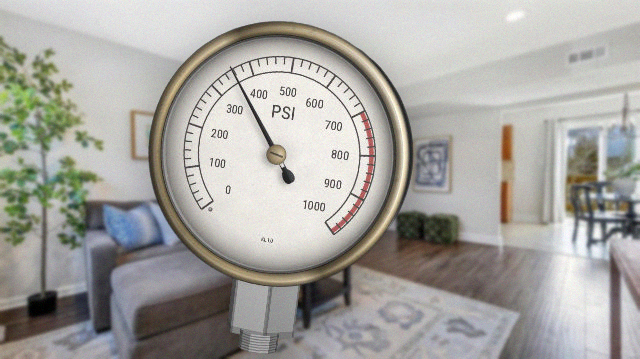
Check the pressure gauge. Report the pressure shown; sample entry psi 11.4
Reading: psi 360
